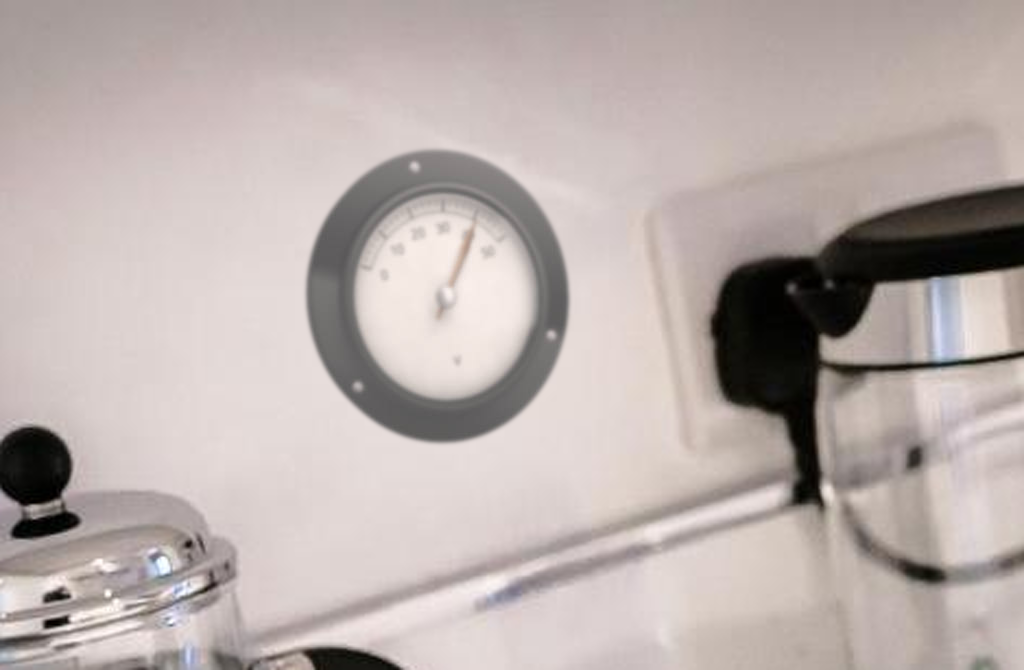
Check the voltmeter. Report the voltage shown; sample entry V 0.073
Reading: V 40
